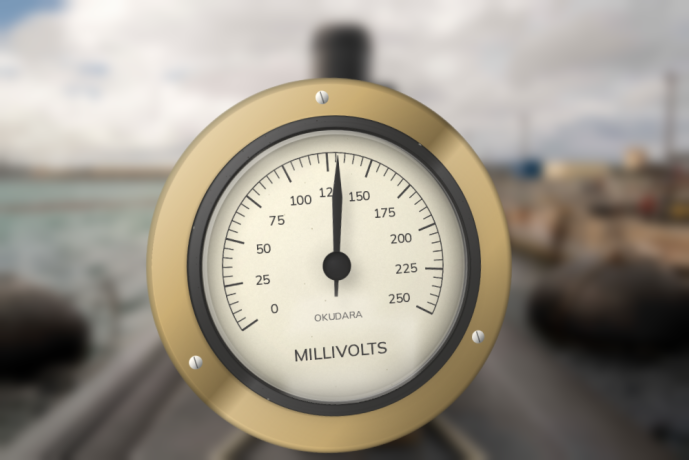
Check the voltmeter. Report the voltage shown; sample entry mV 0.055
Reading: mV 130
